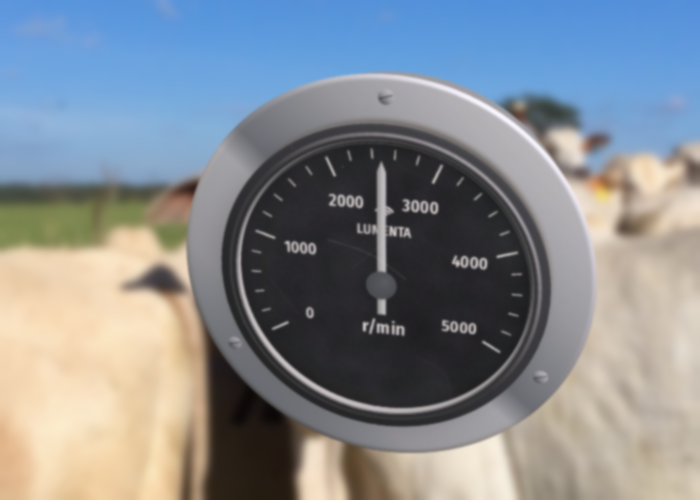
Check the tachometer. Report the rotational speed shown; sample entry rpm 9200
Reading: rpm 2500
